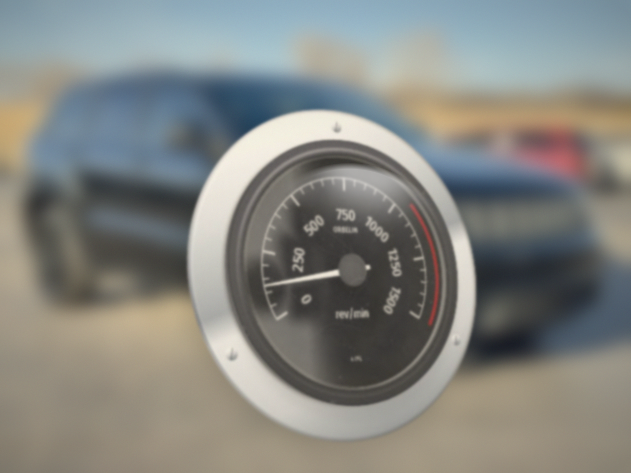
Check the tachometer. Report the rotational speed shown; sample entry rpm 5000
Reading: rpm 125
